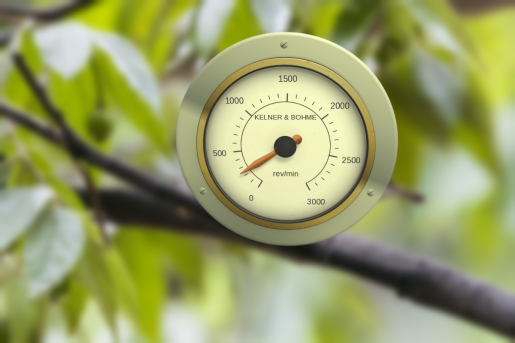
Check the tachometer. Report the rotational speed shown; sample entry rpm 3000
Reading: rpm 250
